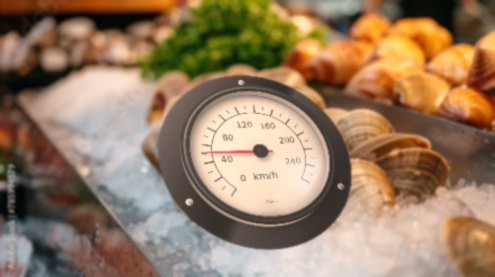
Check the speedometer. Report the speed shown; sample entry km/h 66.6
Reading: km/h 50
